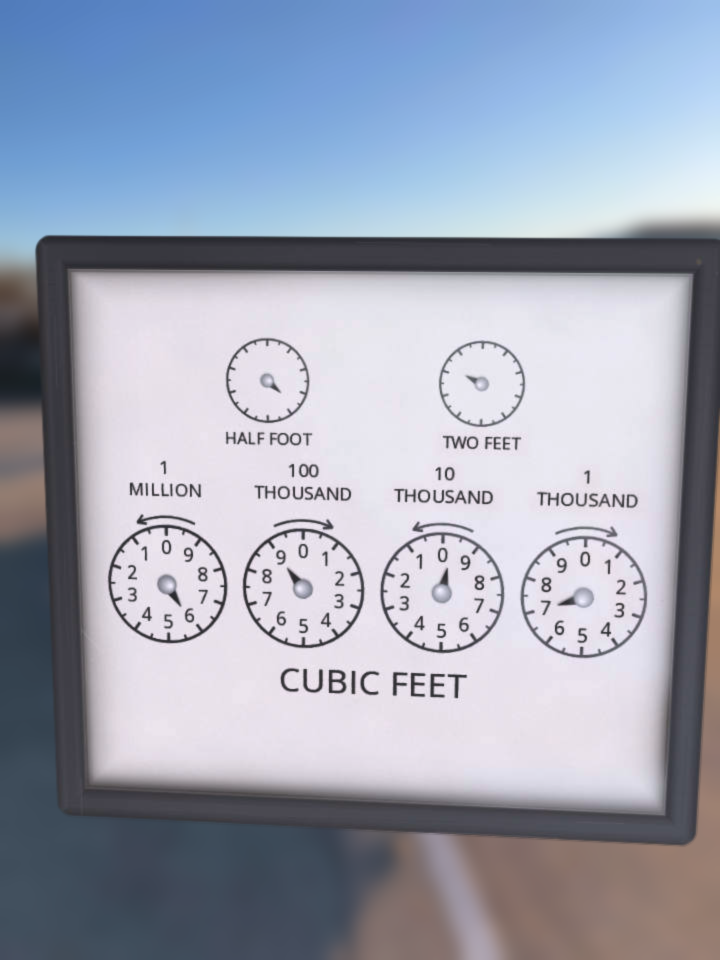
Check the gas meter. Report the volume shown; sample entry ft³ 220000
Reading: ft³ 589700
